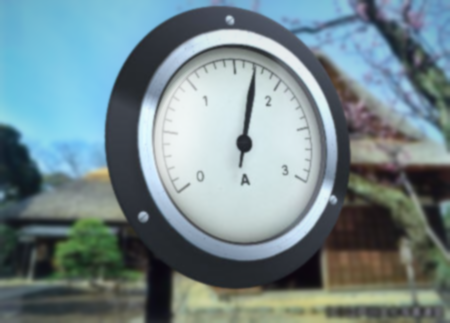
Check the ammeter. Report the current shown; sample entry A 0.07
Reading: A 1.7
